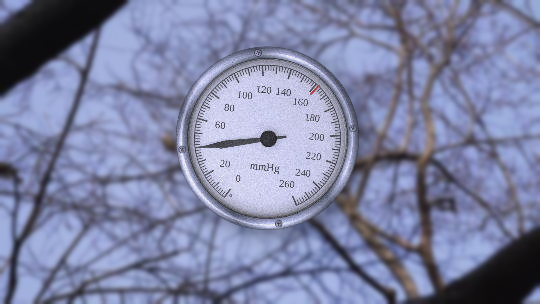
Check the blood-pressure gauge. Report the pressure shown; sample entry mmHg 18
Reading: mmHg 40
